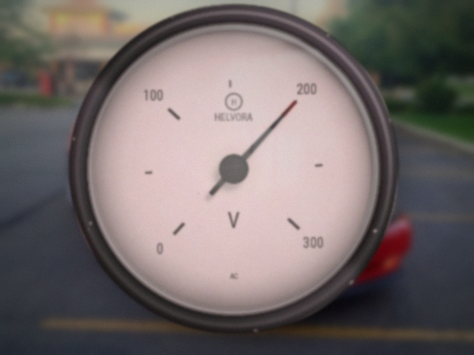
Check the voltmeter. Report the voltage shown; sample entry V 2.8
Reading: V 200
